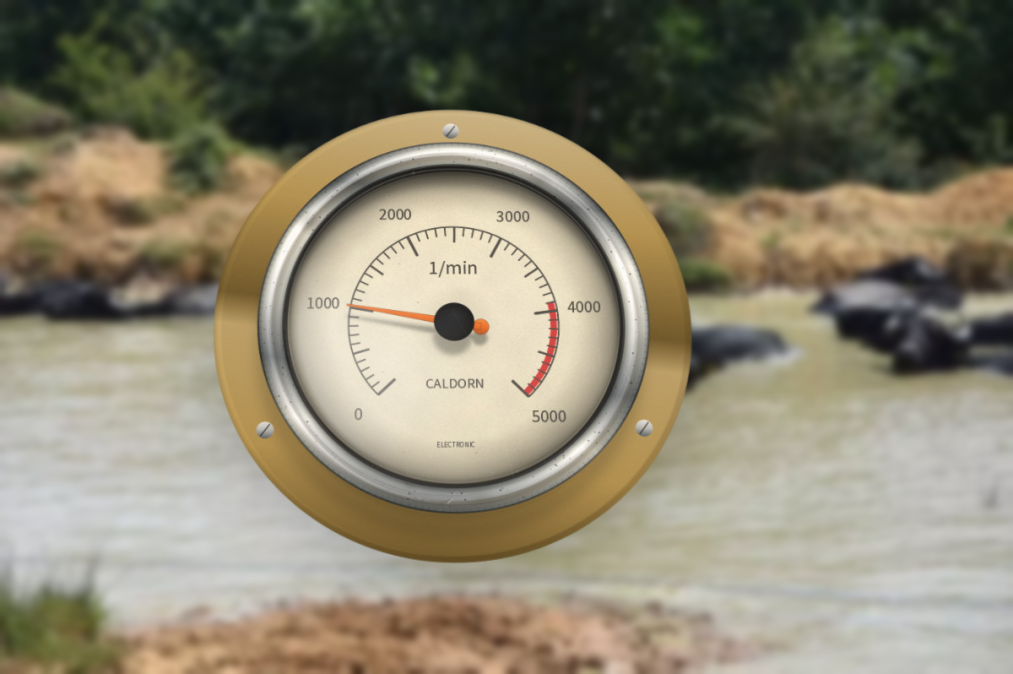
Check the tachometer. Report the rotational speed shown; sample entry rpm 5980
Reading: rpm 1000
